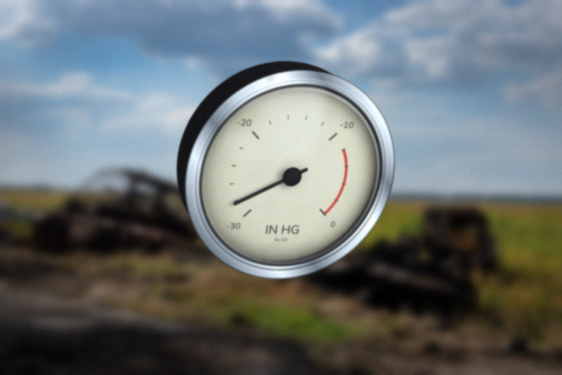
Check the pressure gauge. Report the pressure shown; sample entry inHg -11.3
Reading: inHg -28
